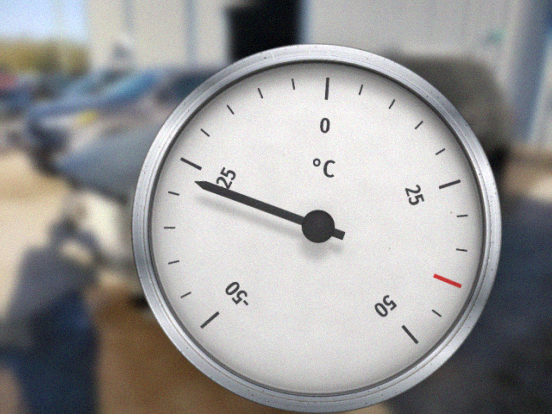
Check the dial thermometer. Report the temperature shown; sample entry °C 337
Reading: °C -27.5
